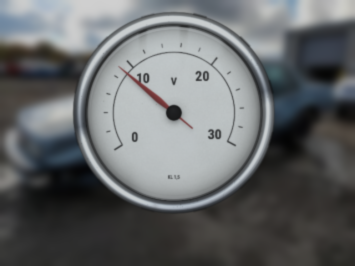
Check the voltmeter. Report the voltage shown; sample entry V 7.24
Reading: V 9
